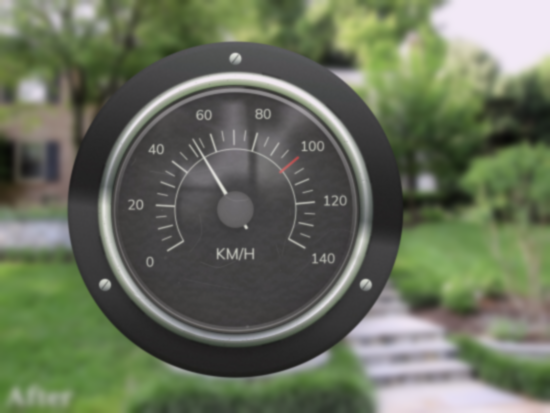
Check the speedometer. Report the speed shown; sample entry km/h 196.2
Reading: km/h 52.5
